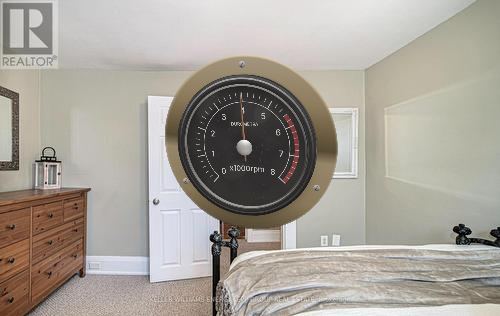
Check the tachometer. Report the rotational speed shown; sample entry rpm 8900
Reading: rpm 4000
